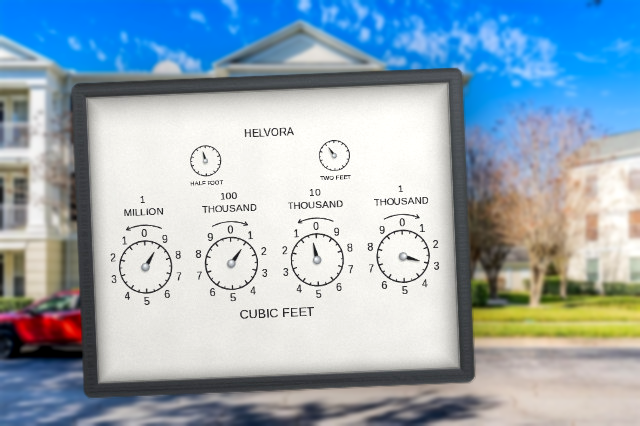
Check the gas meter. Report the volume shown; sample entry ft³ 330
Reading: ft³ 910300
